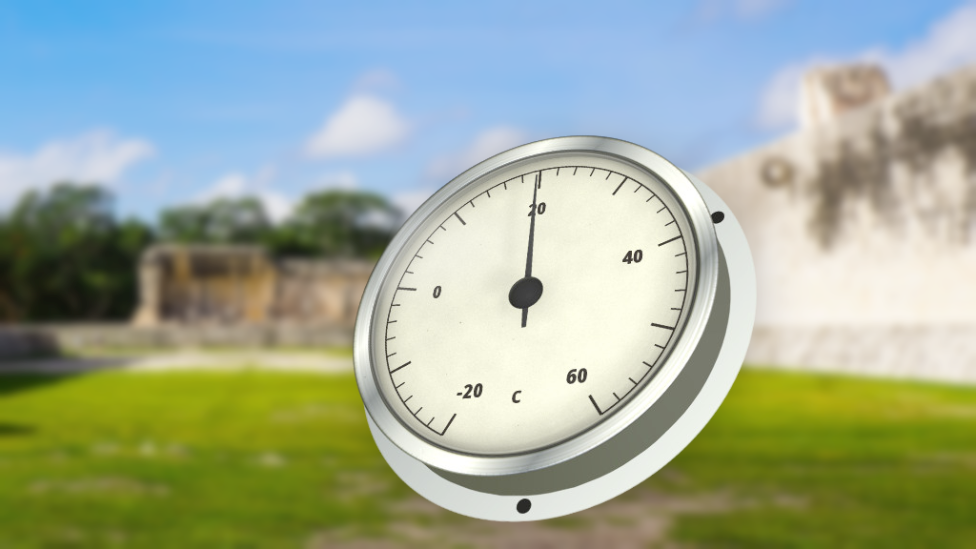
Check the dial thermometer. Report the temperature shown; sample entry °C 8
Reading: °C 20
